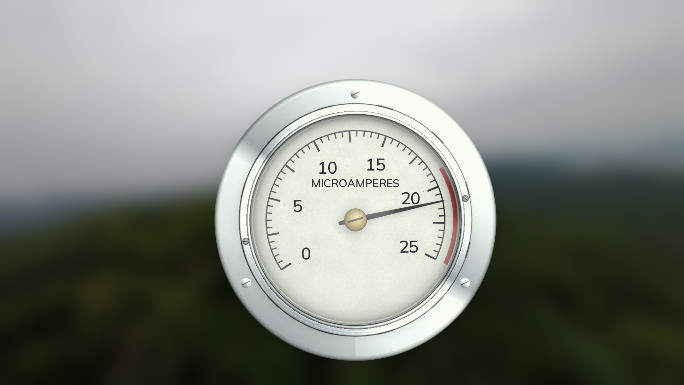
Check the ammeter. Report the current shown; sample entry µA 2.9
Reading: µA 21
